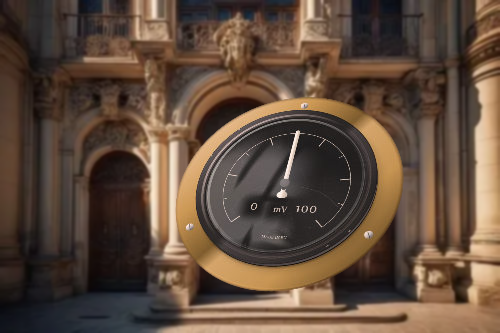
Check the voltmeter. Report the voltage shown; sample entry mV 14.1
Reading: mV 50
